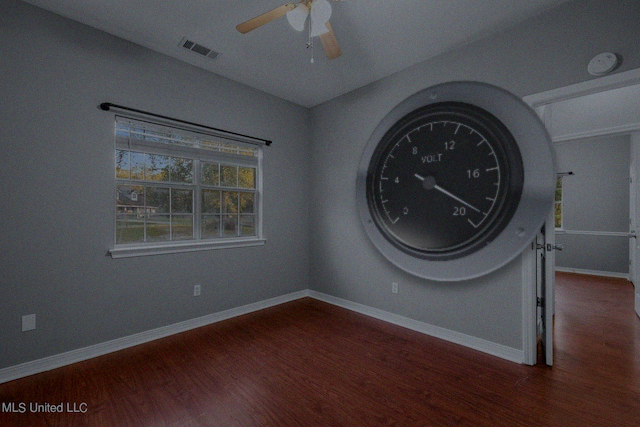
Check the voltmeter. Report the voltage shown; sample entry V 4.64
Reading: V 19
